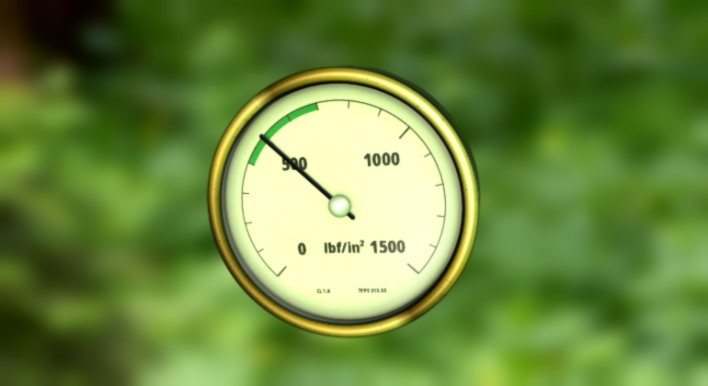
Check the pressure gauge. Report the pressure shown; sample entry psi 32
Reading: psi 500
